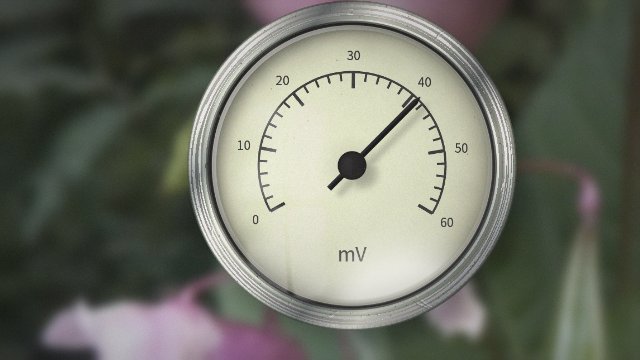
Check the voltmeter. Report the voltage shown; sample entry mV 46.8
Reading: mV 41
